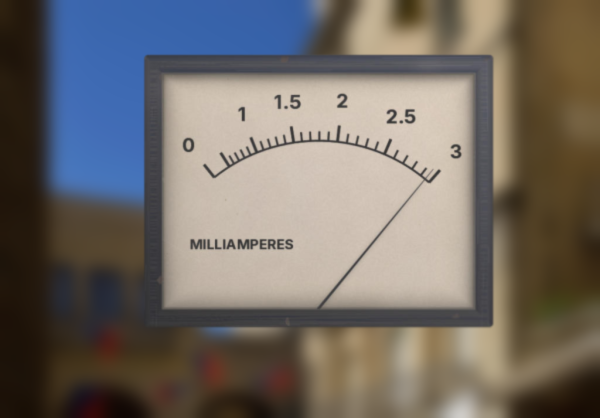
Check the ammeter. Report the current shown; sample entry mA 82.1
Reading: mA 2.95
